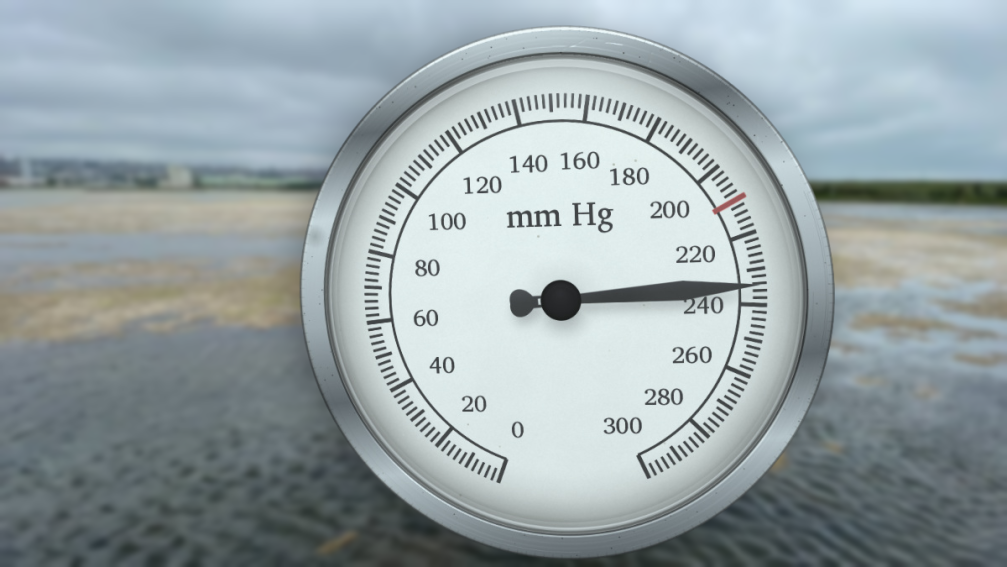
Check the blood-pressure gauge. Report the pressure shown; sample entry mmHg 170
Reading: mmHg 234
